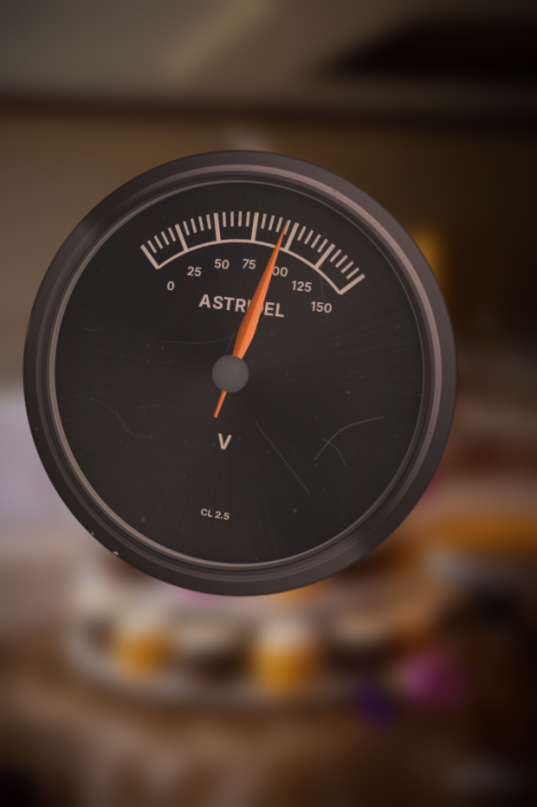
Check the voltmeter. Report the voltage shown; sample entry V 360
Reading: V 95
